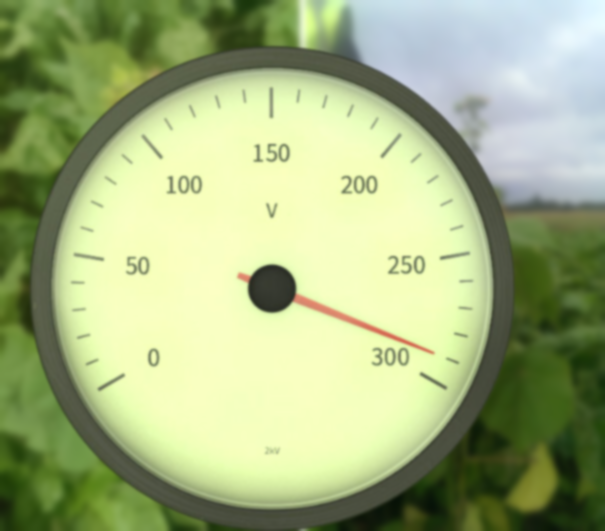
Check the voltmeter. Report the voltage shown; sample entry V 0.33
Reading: V 290
